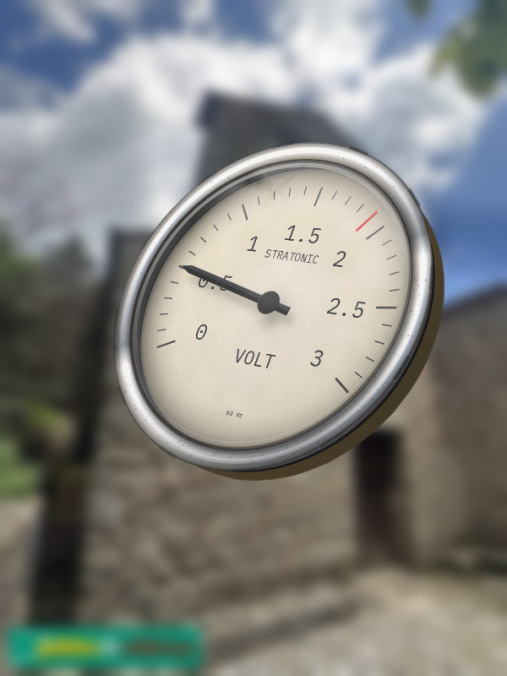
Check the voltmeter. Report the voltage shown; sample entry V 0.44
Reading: V 0.5
